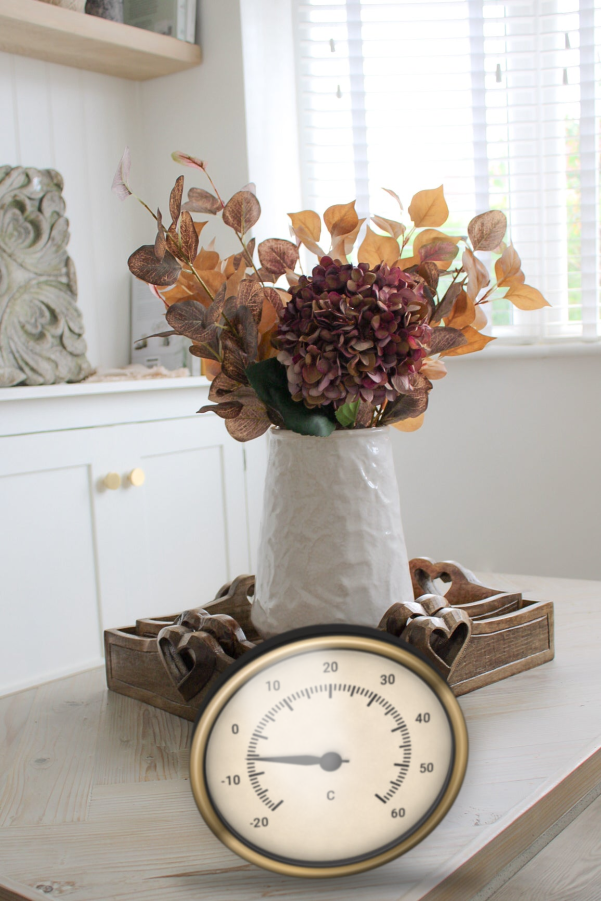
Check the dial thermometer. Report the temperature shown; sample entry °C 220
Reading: °C -5
